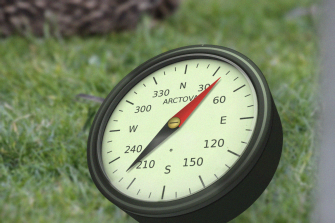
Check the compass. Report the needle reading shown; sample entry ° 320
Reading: ° 40
